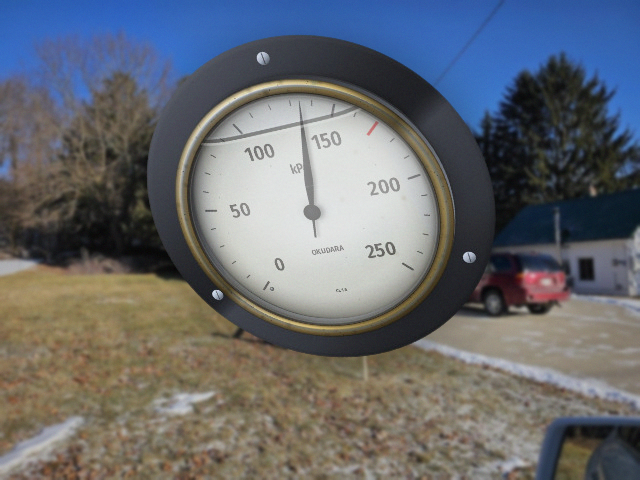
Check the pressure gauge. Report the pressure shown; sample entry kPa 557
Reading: kPa 135
